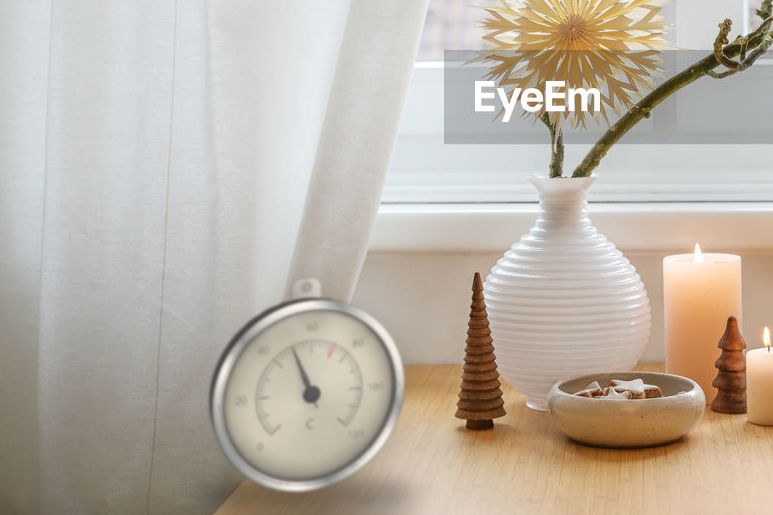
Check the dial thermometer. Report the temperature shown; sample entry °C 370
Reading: °C 50
